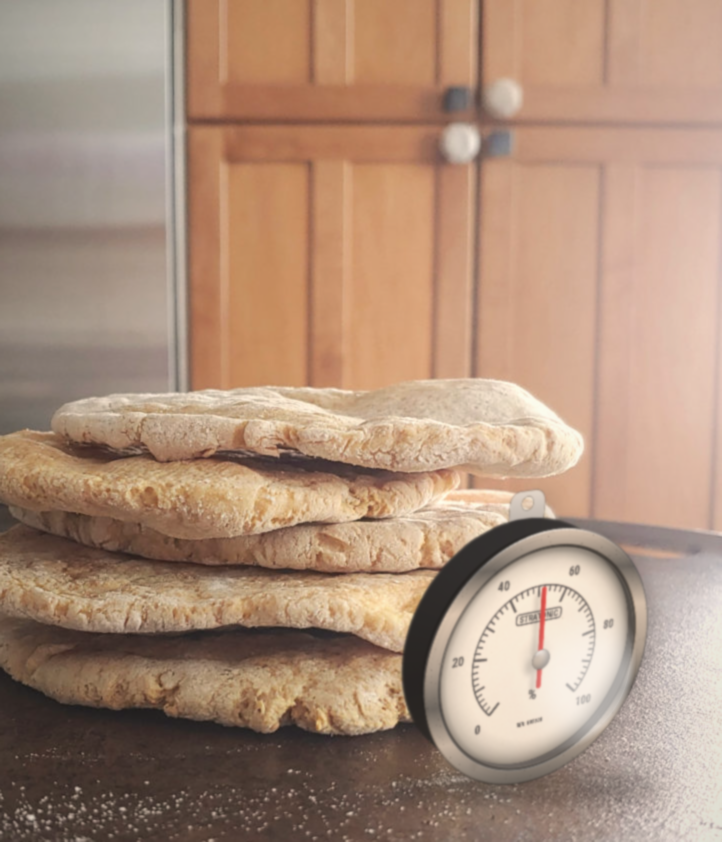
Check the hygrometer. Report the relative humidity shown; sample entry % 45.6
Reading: % 50
